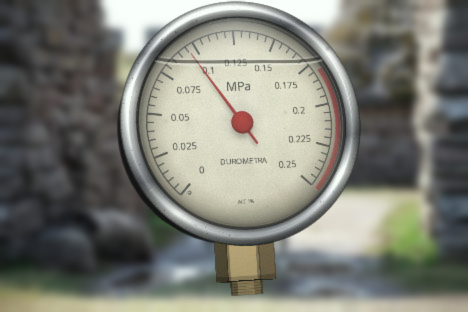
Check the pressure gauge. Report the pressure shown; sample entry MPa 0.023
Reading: MPa 0.095
